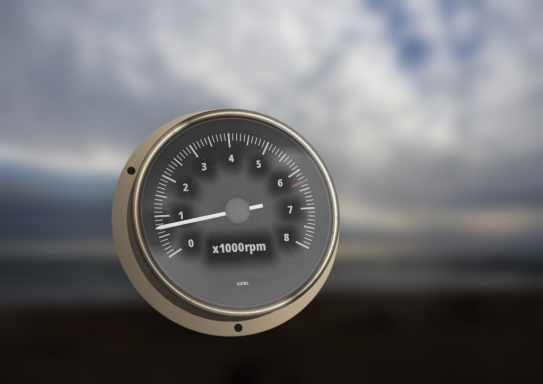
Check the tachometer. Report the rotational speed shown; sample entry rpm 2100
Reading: rpm 700
